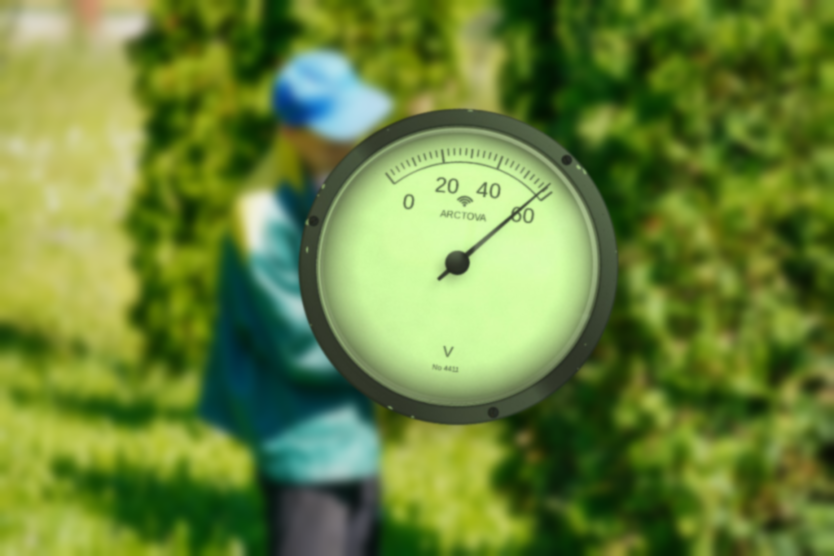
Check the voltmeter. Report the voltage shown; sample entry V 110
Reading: V 58
